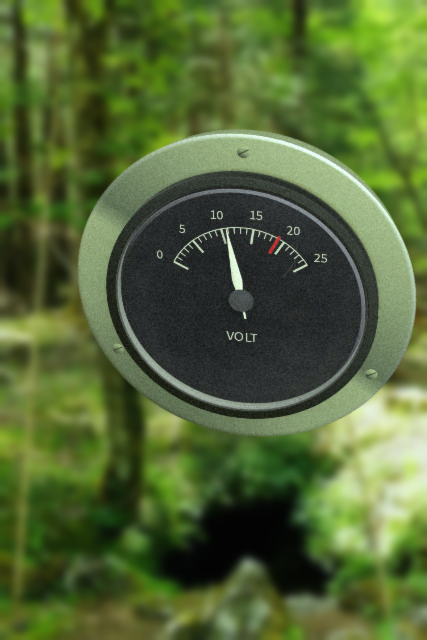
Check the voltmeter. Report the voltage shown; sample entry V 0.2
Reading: V 11
